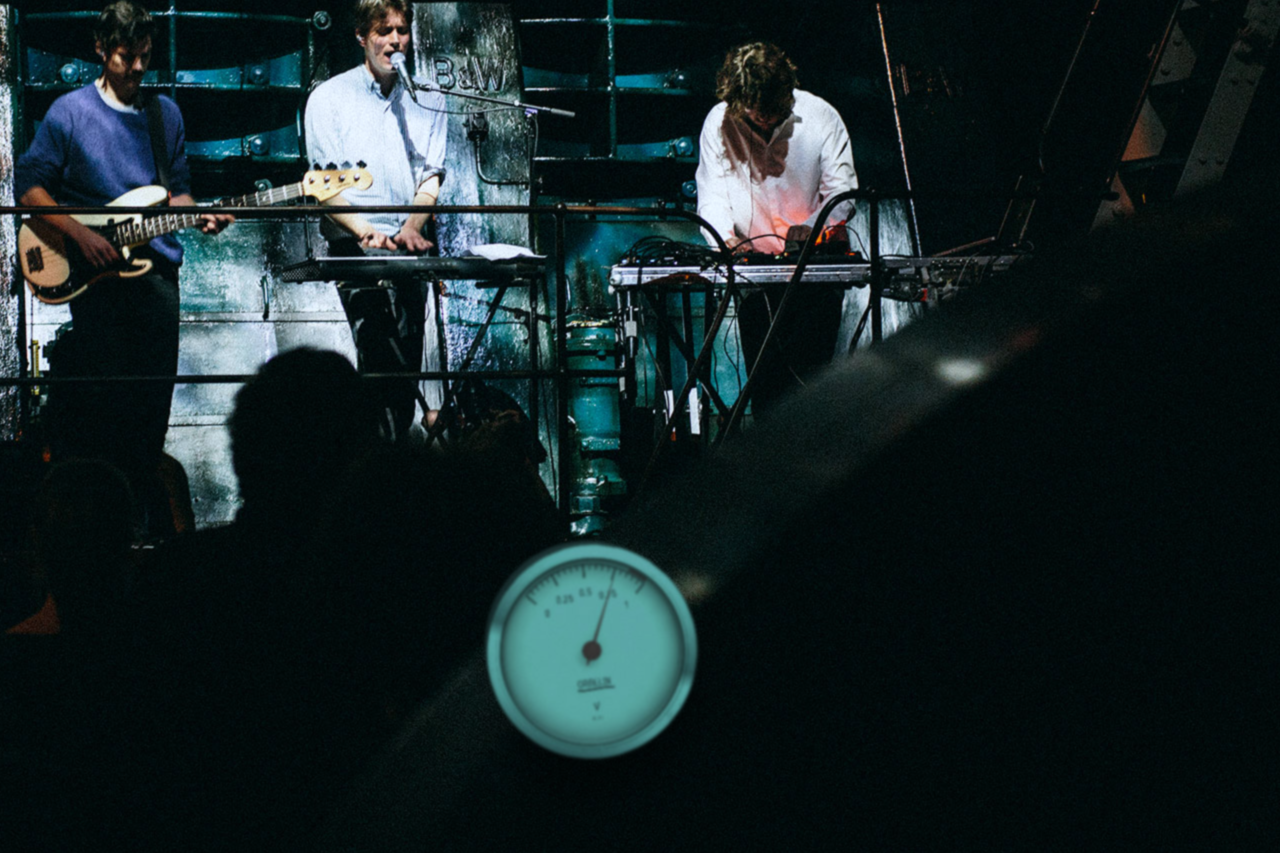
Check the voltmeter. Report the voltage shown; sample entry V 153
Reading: V 0.75
